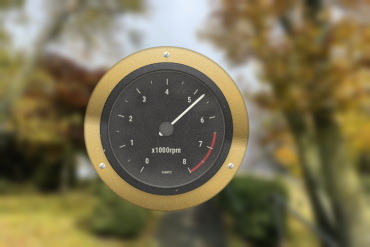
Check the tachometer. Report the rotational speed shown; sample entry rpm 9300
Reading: rpm 5250
